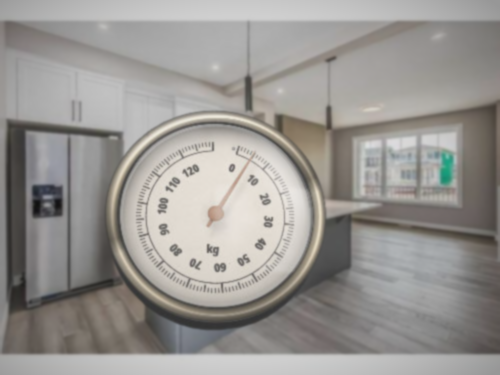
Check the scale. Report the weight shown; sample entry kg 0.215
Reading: kg 5
